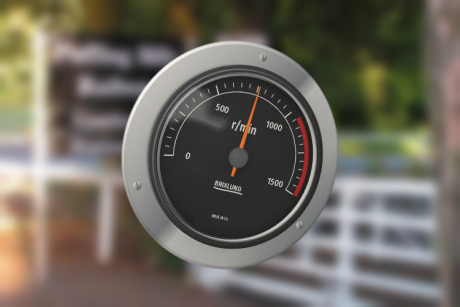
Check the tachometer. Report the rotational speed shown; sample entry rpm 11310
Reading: rpm 750
